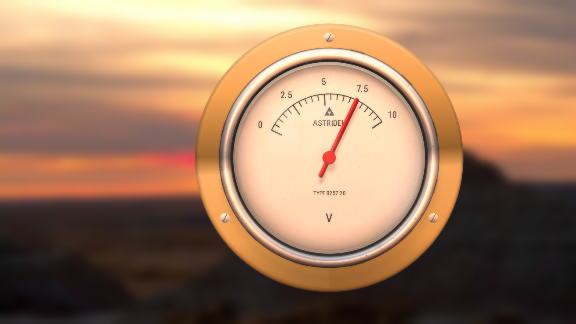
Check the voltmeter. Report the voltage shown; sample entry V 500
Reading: V 7.5
